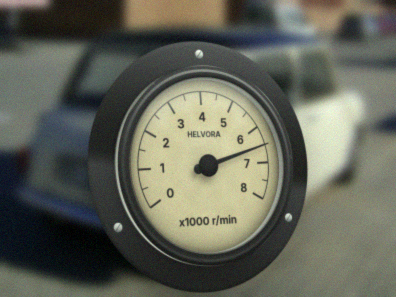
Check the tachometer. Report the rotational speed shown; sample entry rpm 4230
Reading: rpm 6500
